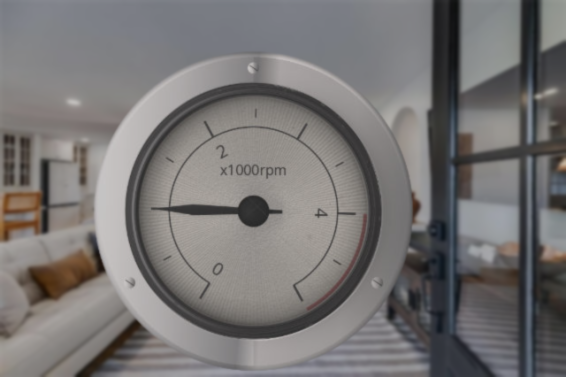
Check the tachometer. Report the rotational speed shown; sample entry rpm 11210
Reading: rpm 1000
